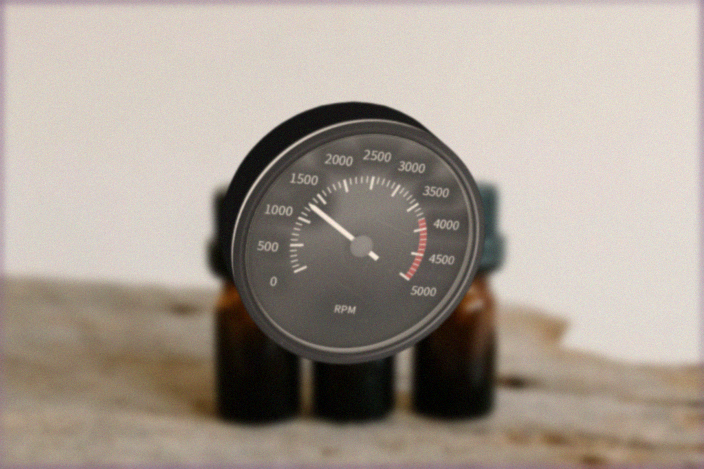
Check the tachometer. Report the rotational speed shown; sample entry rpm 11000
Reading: rpm 1300
